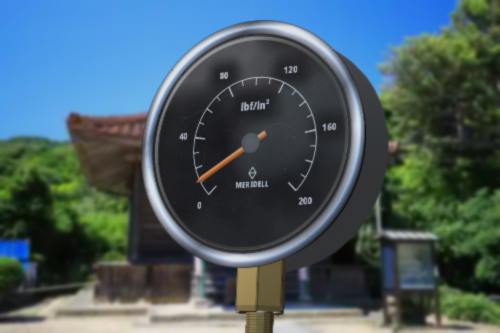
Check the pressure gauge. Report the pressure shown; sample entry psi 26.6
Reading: psi 10
